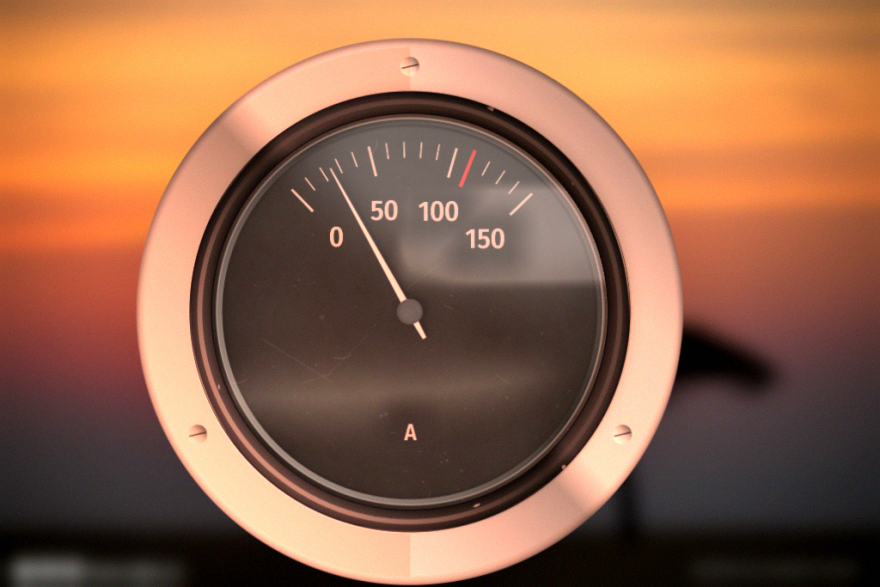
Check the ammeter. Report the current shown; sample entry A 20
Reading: A 25
